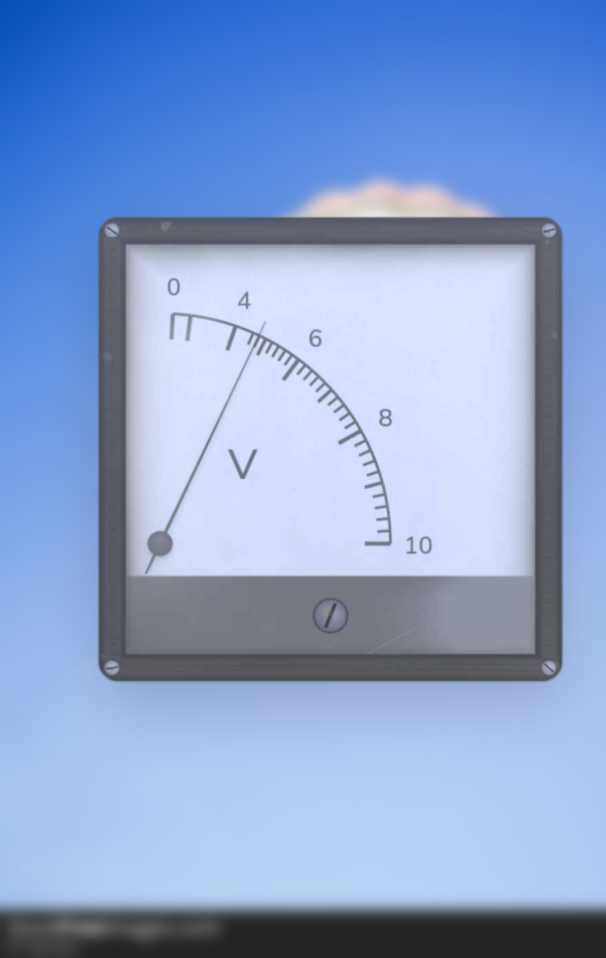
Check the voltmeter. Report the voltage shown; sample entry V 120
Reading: V 4.8
